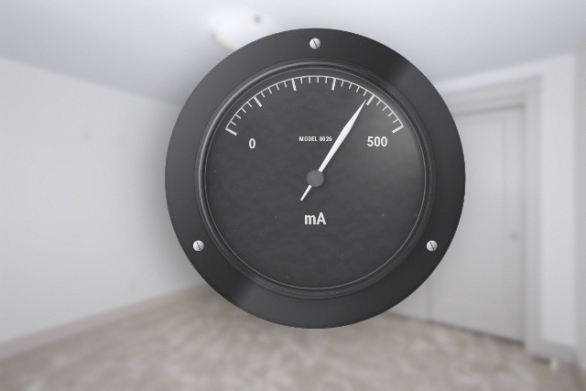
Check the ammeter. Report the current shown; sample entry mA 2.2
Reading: mA 390
